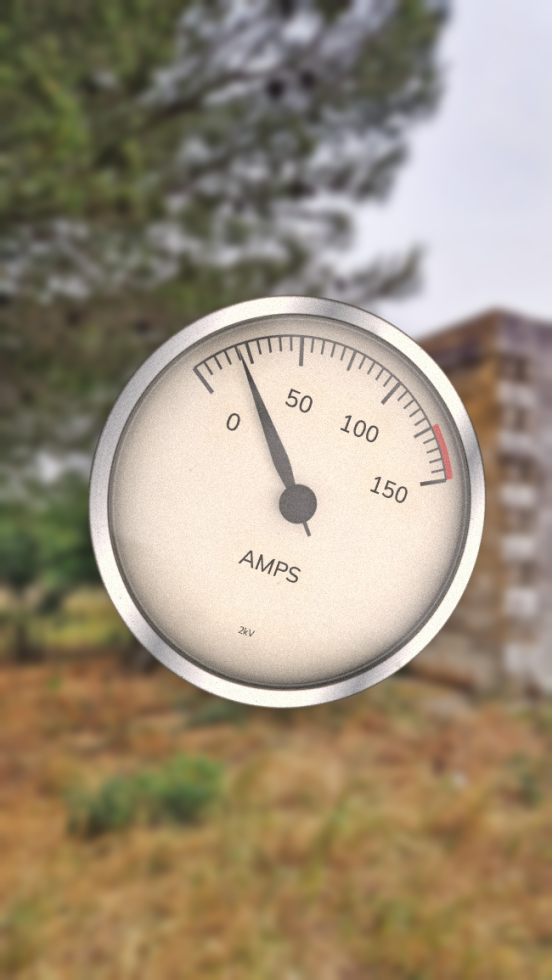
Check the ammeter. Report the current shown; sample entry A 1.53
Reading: A 20
